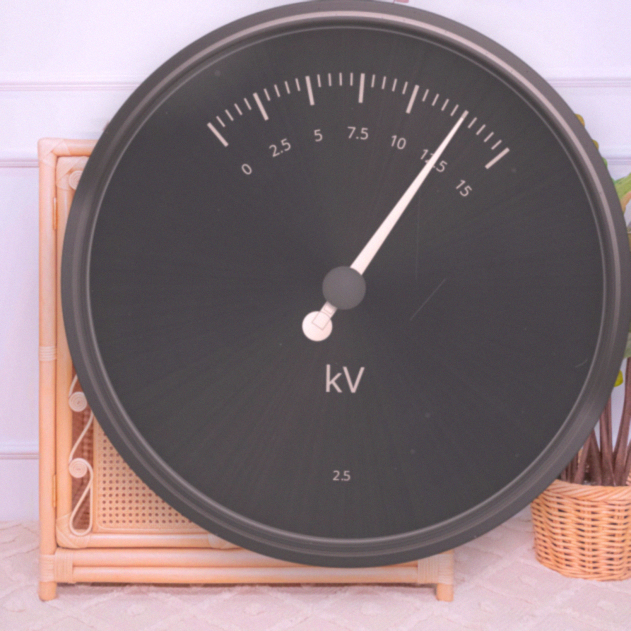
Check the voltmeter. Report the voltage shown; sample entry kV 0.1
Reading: kV 12.5
